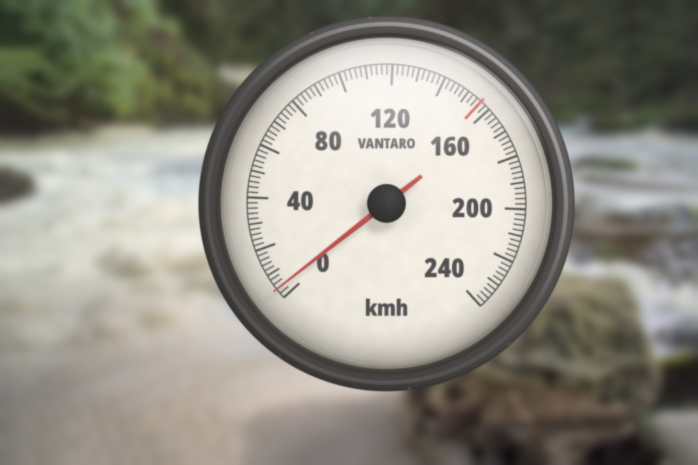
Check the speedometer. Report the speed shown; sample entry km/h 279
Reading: km/h 4
